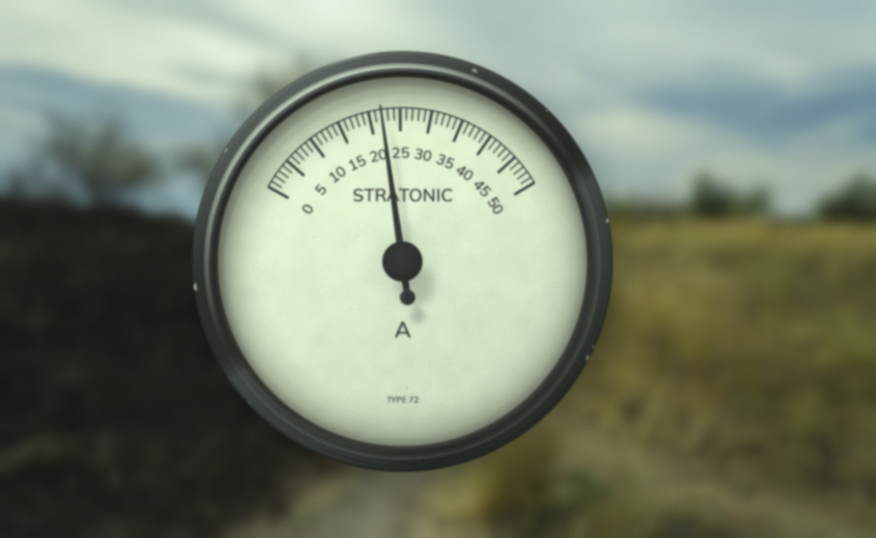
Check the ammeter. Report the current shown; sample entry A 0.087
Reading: A 22
